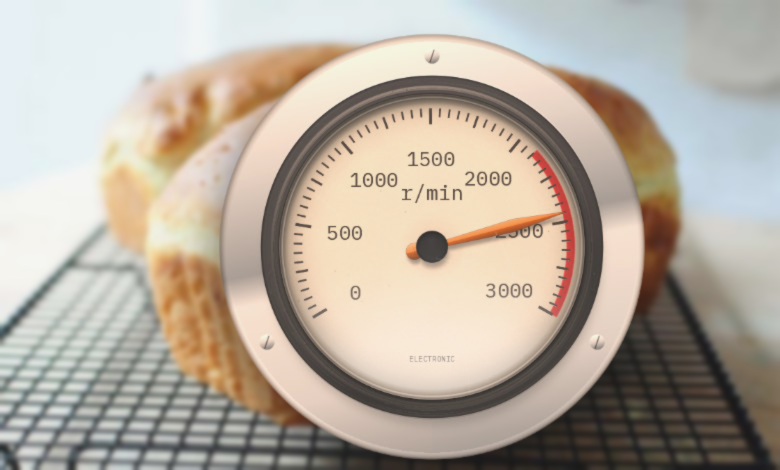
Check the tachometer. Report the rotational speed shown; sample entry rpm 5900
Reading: rpm 2450
